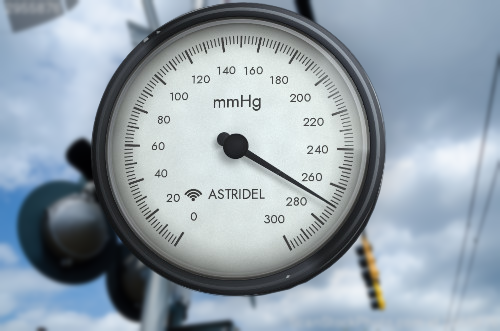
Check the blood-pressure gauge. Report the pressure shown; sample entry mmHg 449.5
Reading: mmHg 270
